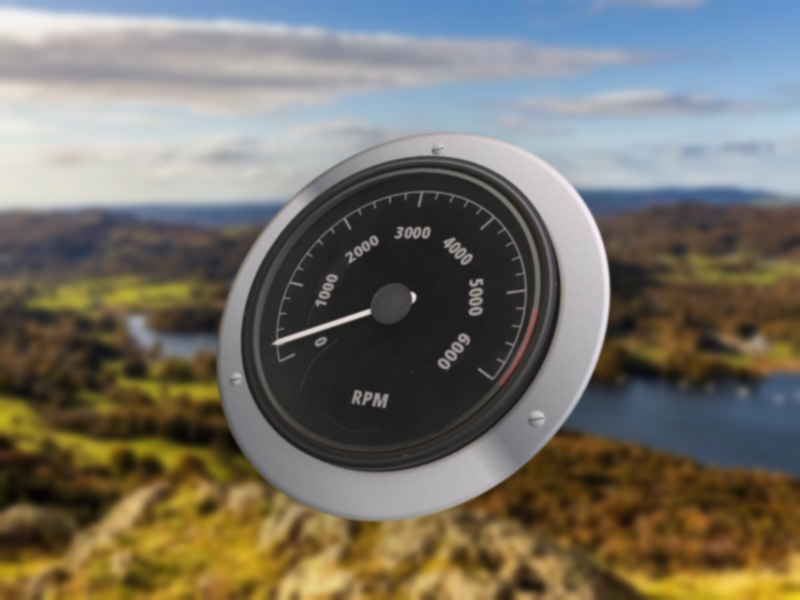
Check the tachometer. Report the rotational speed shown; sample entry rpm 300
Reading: rpm 200
